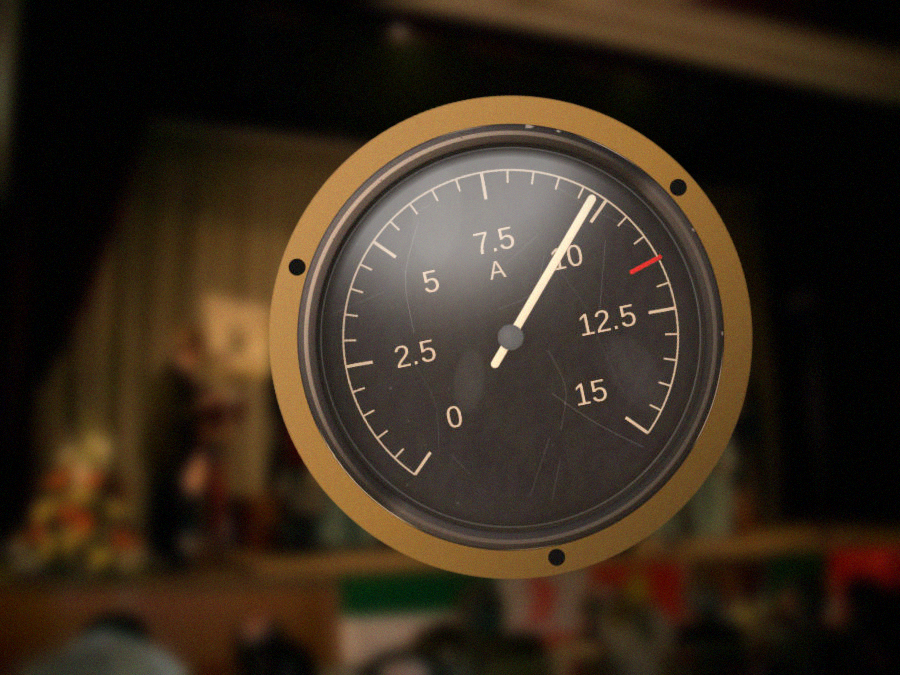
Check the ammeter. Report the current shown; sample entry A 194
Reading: A 9.75
